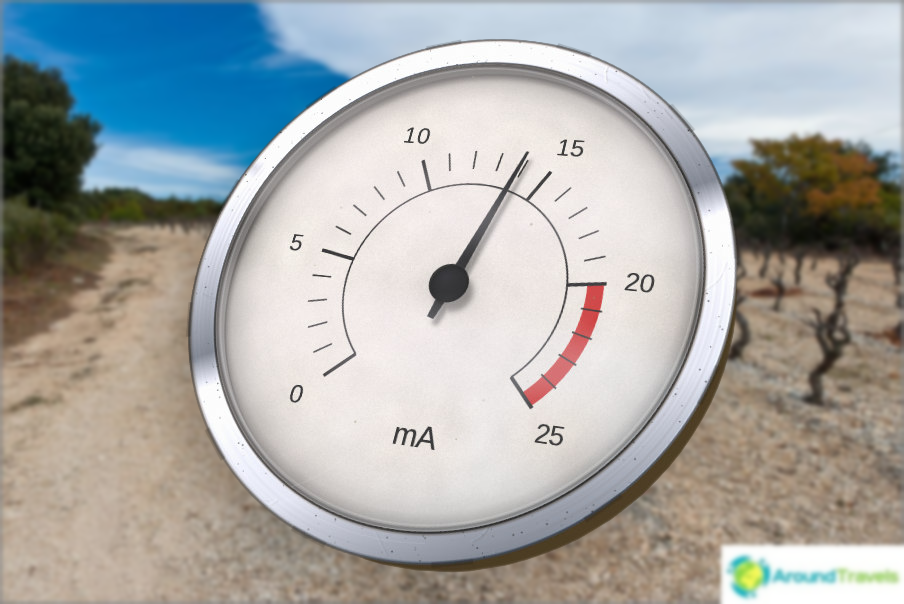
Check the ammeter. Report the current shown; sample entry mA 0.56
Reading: mA 14
